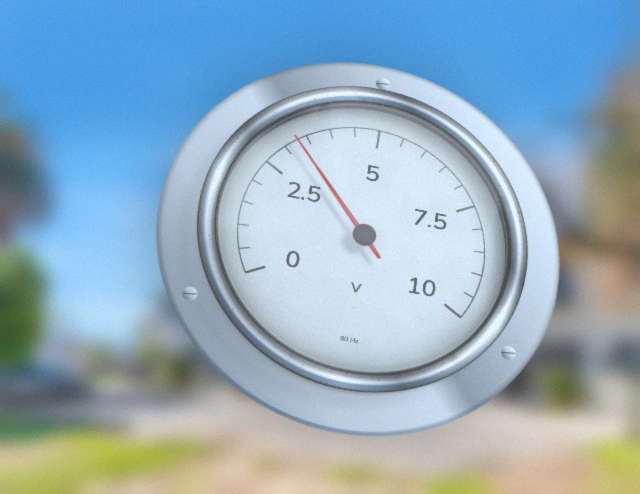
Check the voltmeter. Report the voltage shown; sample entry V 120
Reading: V 3.25
